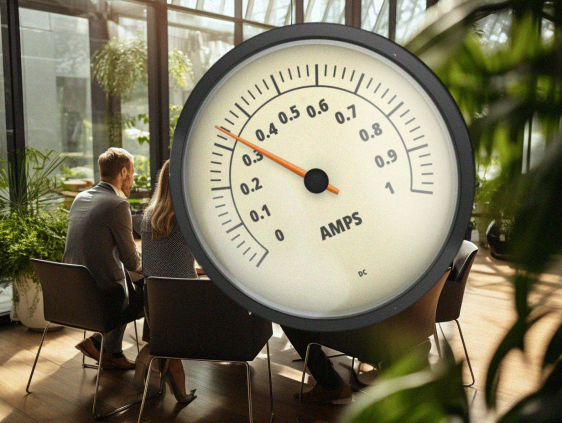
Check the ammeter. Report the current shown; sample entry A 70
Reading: A 0.34
